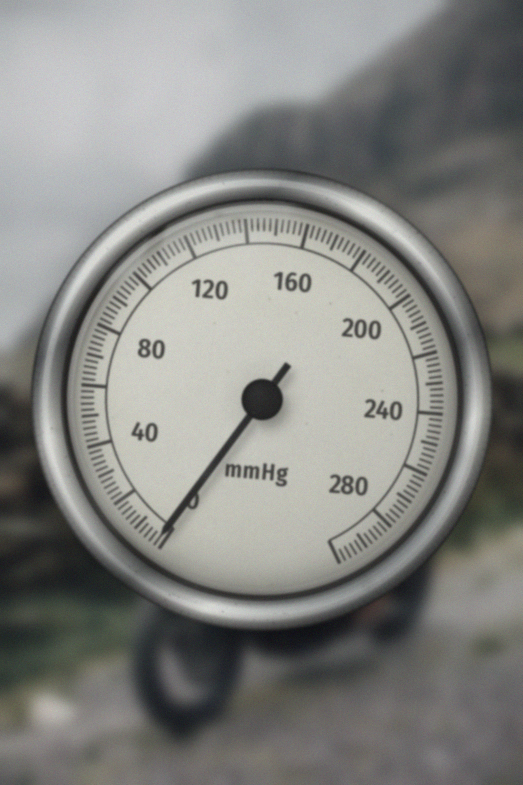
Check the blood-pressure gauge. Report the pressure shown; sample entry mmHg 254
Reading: mmHg 2
